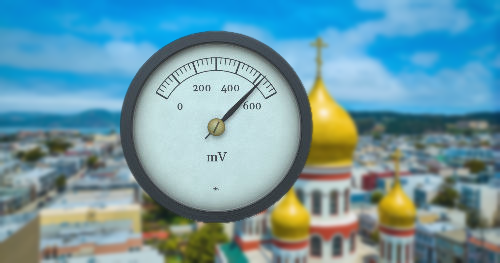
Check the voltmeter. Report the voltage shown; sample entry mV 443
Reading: mV 520
